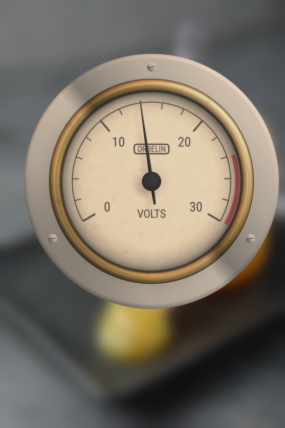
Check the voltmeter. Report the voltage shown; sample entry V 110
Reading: V 14
